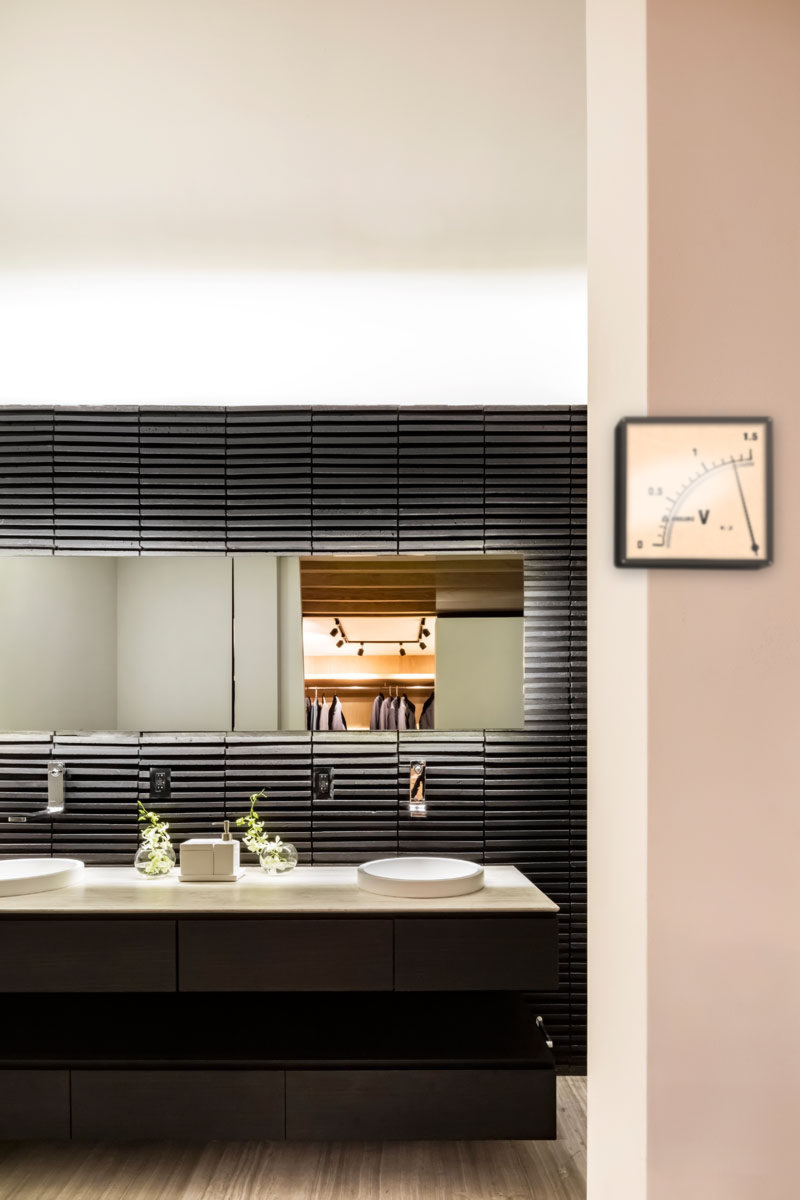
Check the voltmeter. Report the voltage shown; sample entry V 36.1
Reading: V 1.3
